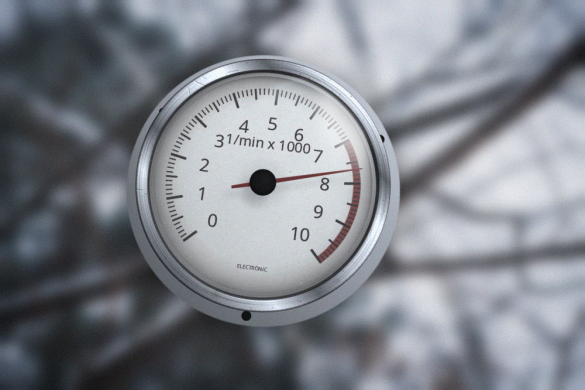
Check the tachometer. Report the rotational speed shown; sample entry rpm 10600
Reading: rpm 7700
